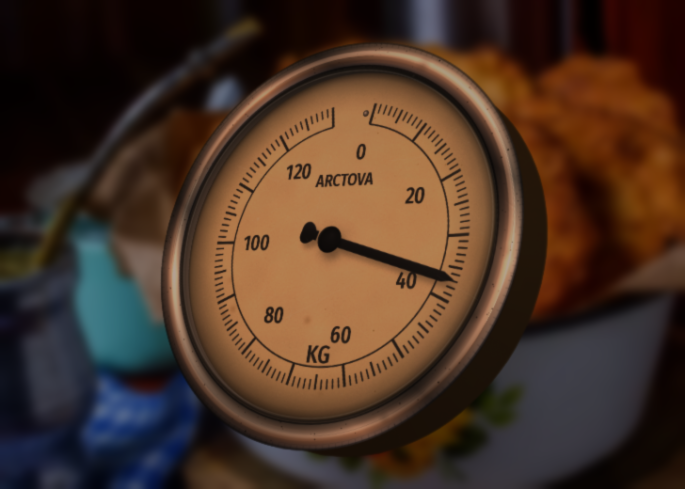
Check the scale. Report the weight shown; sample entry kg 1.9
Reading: kg 37
